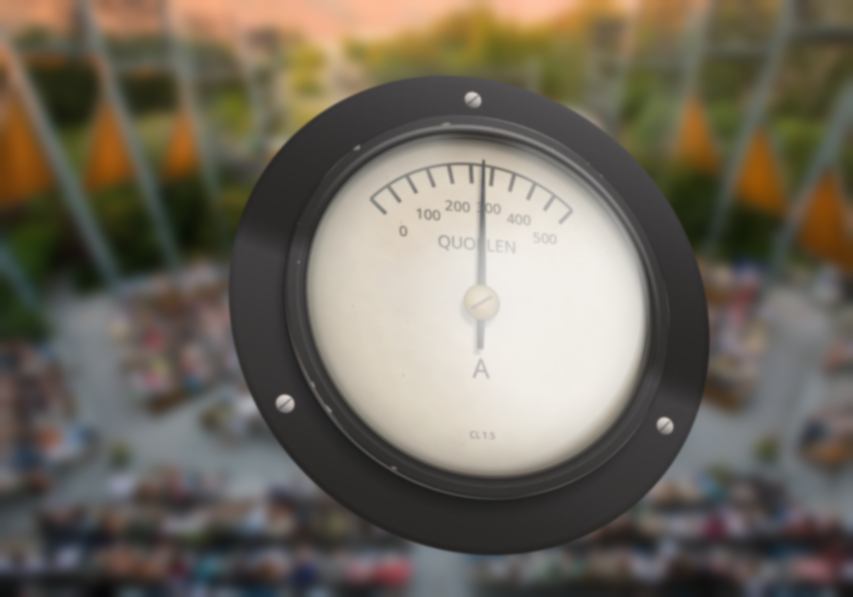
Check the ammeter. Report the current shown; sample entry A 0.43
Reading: A 275
